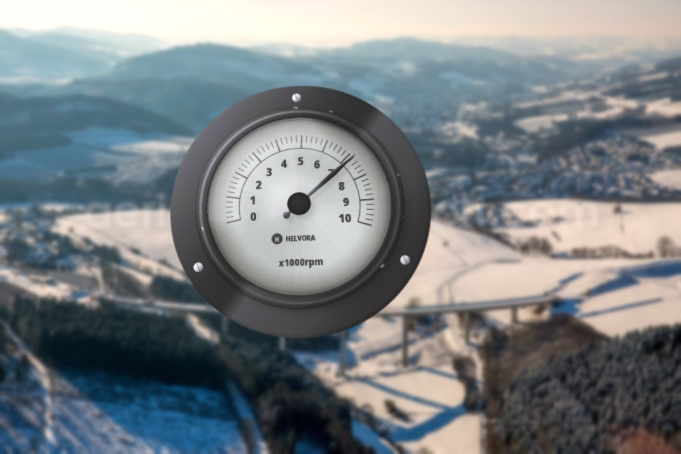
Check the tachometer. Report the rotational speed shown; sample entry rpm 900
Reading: rpm 7200
